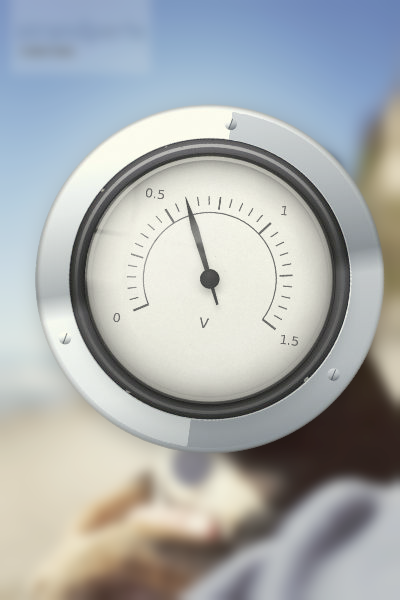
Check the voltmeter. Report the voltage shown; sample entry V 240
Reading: V 0.6
